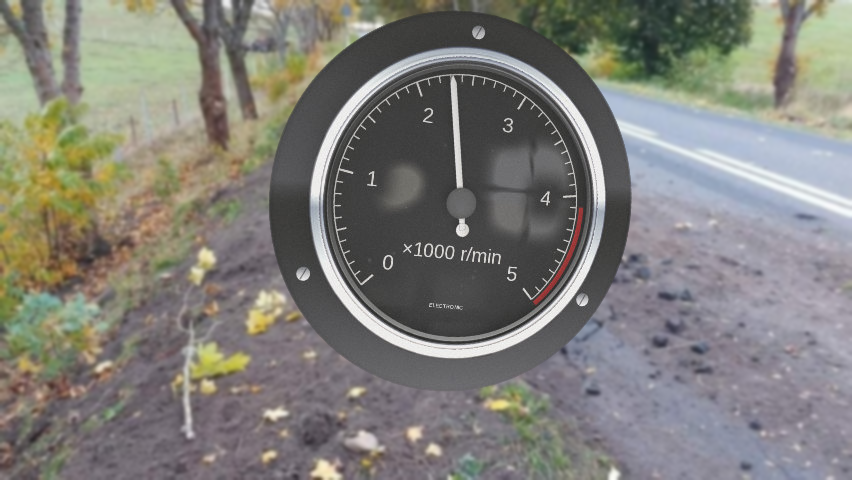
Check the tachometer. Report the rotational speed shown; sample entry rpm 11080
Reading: rpm 2300
